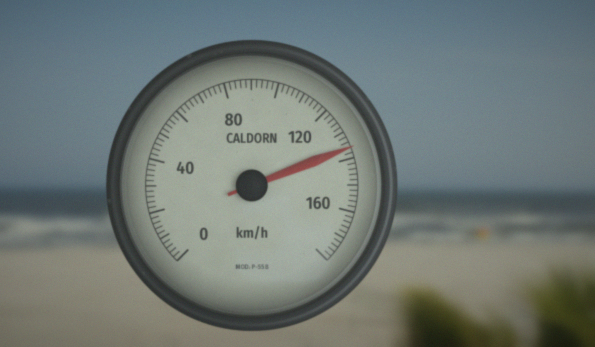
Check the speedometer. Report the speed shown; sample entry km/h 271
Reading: km/h 136
